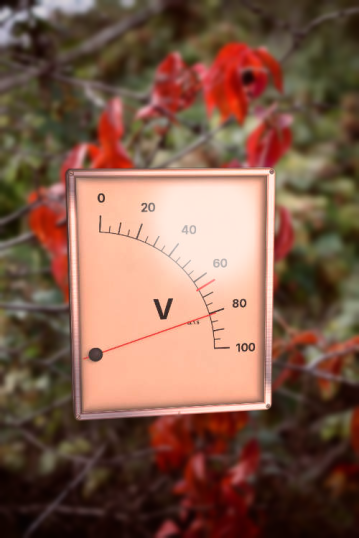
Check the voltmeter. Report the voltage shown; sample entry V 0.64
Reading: V 80
